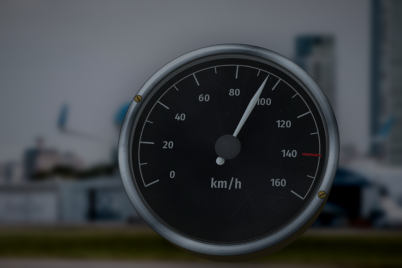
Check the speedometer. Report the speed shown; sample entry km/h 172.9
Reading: km/h 95
